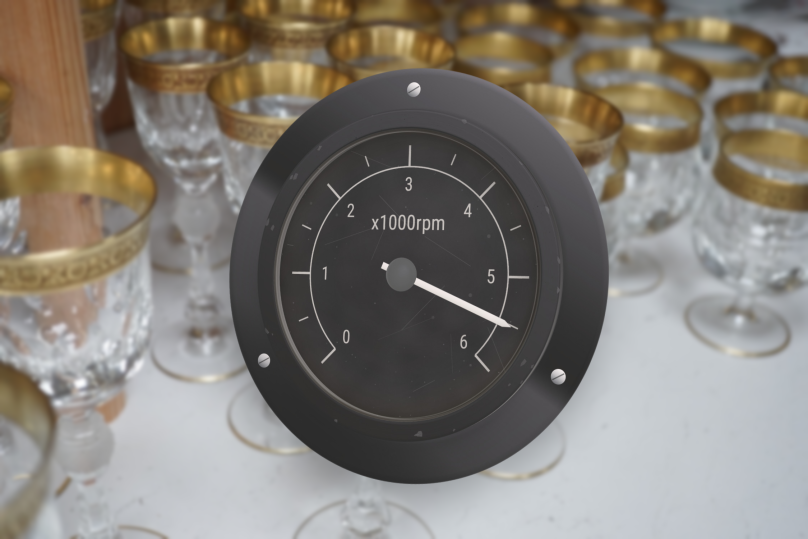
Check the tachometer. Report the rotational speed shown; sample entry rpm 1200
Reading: rpm 5500
